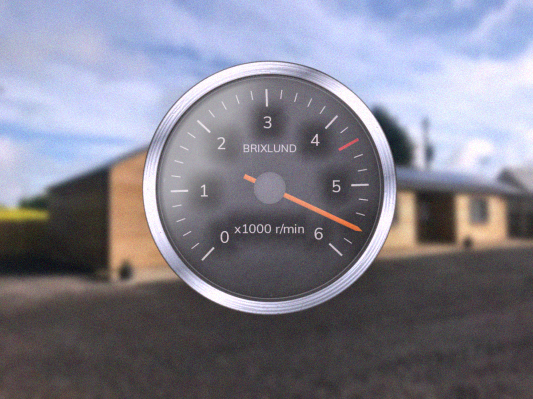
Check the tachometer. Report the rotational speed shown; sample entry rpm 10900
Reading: rpm 5600
